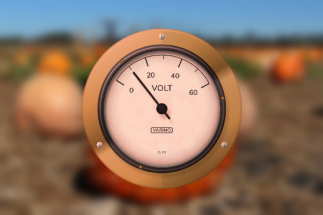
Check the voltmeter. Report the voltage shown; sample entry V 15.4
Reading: V 10
